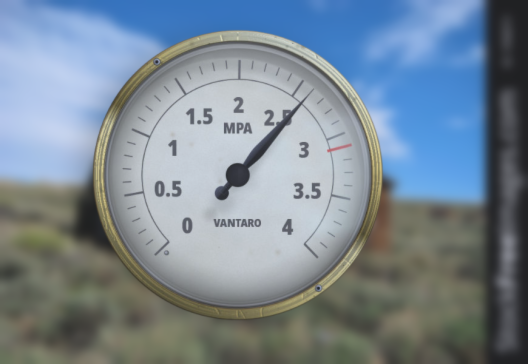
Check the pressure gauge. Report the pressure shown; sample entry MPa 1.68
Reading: MPa 2.6
